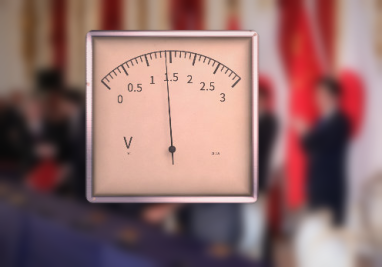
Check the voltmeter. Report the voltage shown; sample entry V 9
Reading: V 1.4
